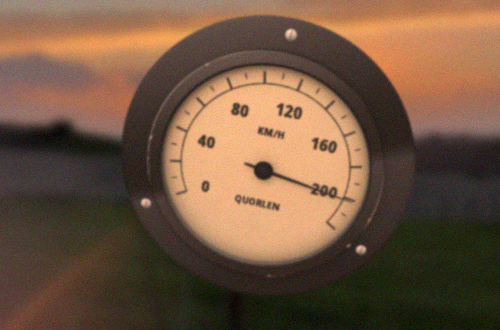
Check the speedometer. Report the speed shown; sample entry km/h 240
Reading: km/h 200
